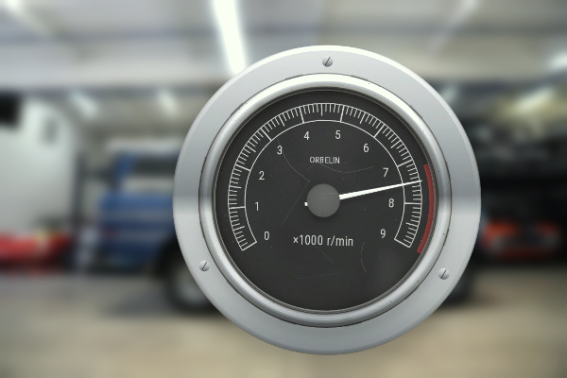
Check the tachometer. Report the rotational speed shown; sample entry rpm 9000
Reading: rpm 7500
